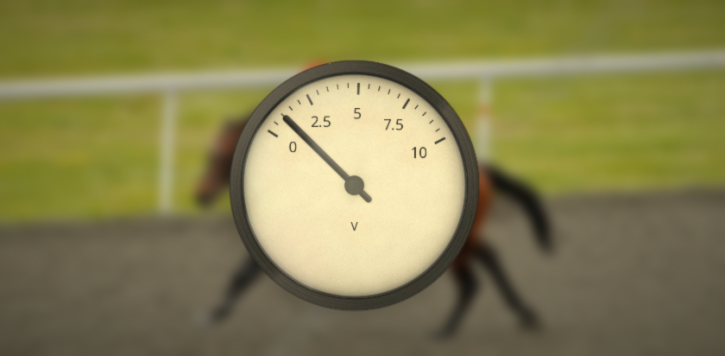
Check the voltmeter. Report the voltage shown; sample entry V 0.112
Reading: V 1
